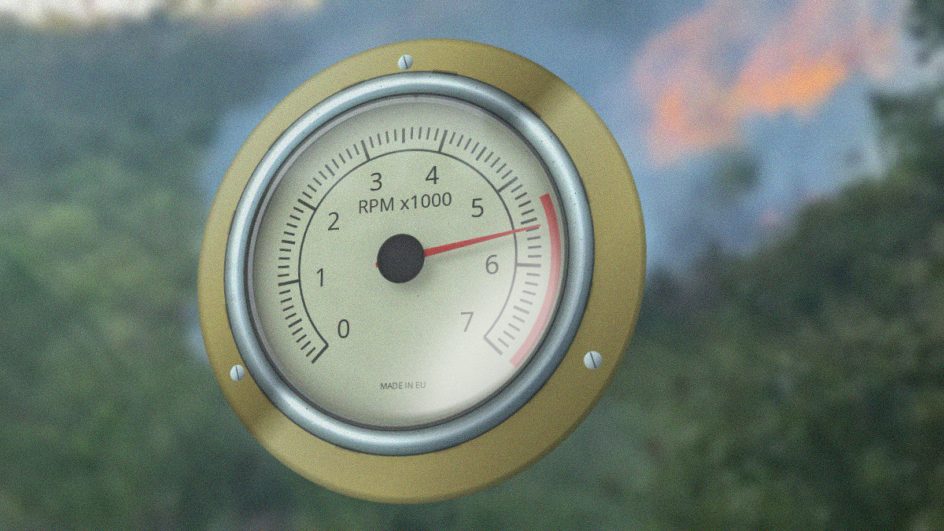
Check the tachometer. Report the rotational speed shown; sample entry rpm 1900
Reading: rpm 5600
